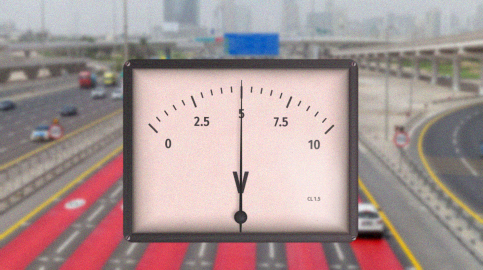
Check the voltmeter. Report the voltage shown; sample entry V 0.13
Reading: V 5
